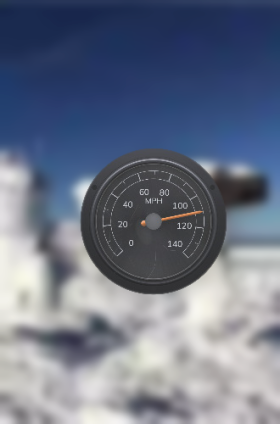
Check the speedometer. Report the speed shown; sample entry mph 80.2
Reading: mph 110
